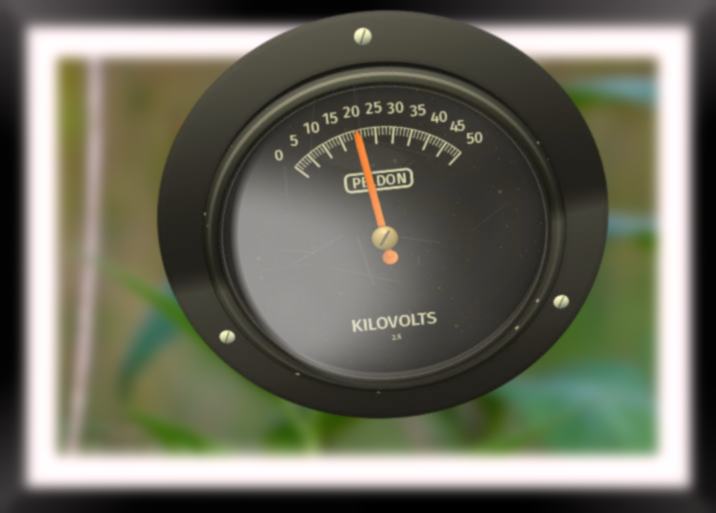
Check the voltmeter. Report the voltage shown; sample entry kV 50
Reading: kV 20
